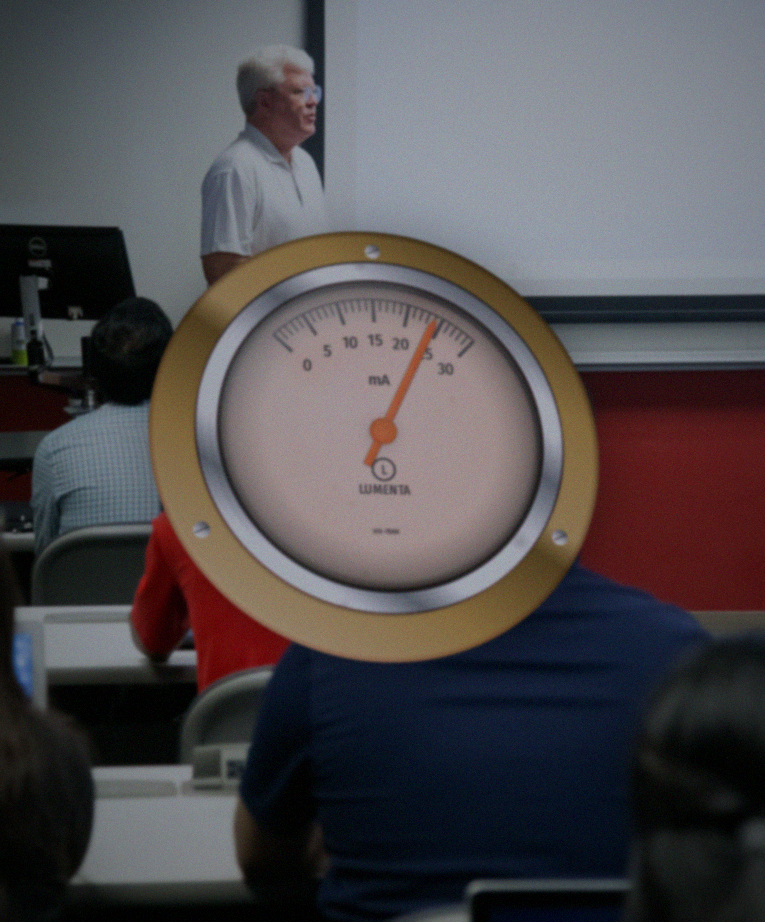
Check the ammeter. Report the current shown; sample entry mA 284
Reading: mA 24
